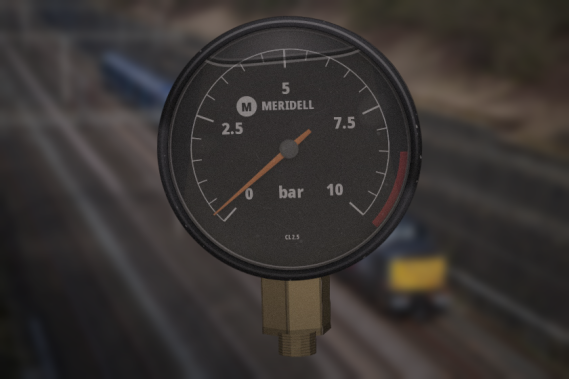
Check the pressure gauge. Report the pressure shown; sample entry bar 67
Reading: bar 0.25
